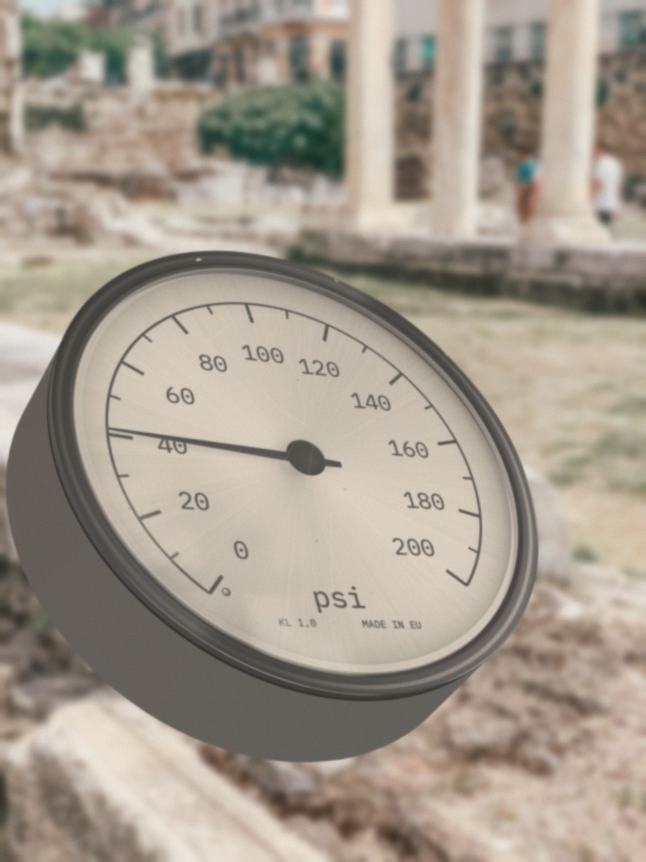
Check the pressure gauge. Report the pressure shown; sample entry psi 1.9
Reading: psi 40
